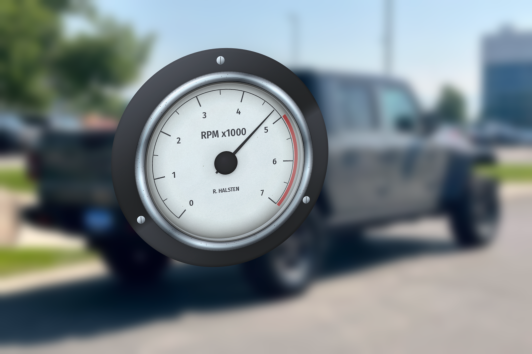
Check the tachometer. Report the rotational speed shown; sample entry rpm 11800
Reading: rpm 4750
